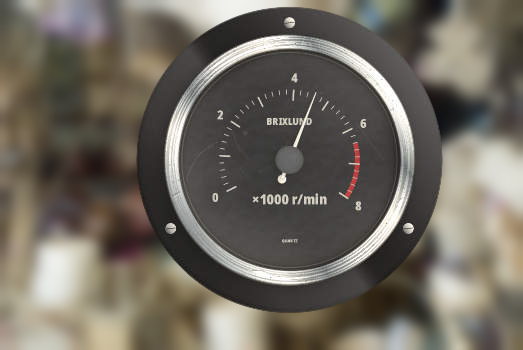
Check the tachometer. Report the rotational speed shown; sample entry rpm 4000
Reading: rpm 4600
